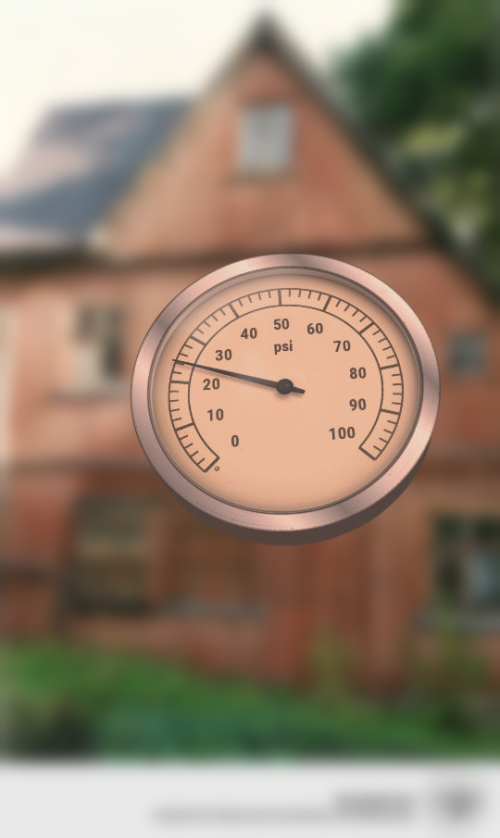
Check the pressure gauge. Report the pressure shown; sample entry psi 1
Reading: psi 24
